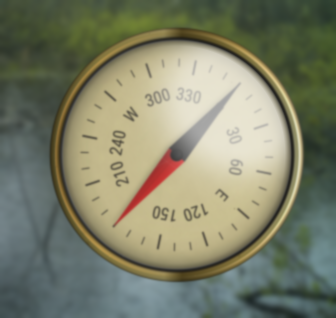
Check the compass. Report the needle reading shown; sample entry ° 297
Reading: ° 180
